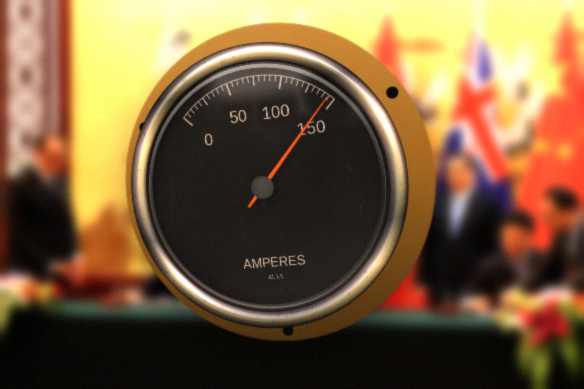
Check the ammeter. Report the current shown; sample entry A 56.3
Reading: A 145
